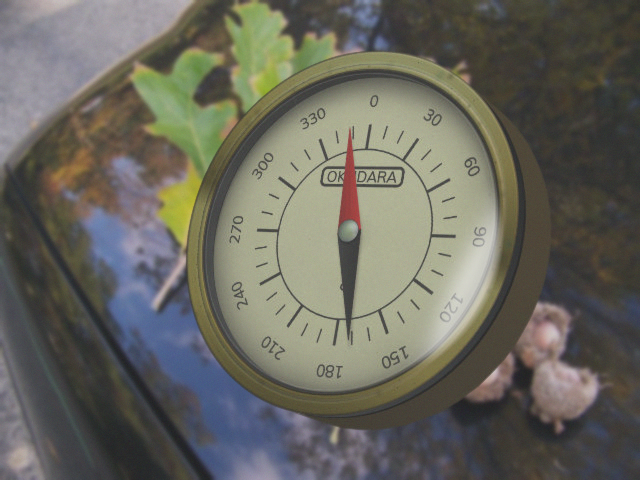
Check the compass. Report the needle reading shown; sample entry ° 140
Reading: ° 350
